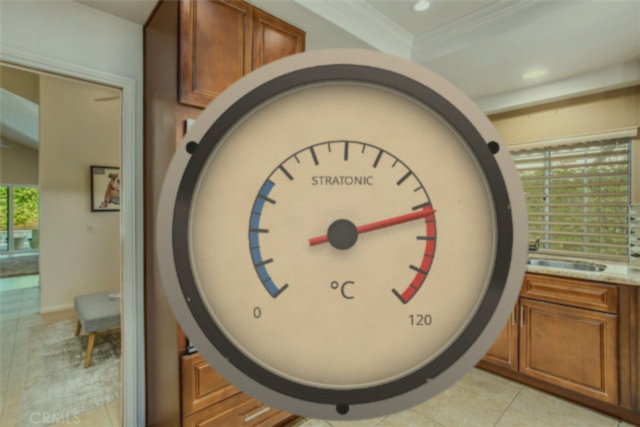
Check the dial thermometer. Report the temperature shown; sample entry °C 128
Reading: °C 92.5
